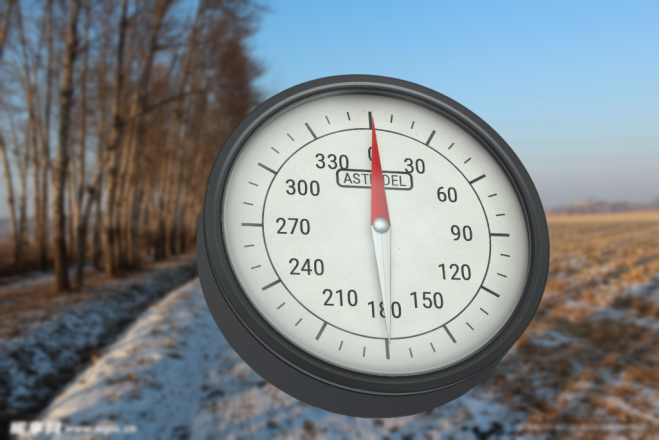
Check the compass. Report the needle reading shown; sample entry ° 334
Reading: ° 0
